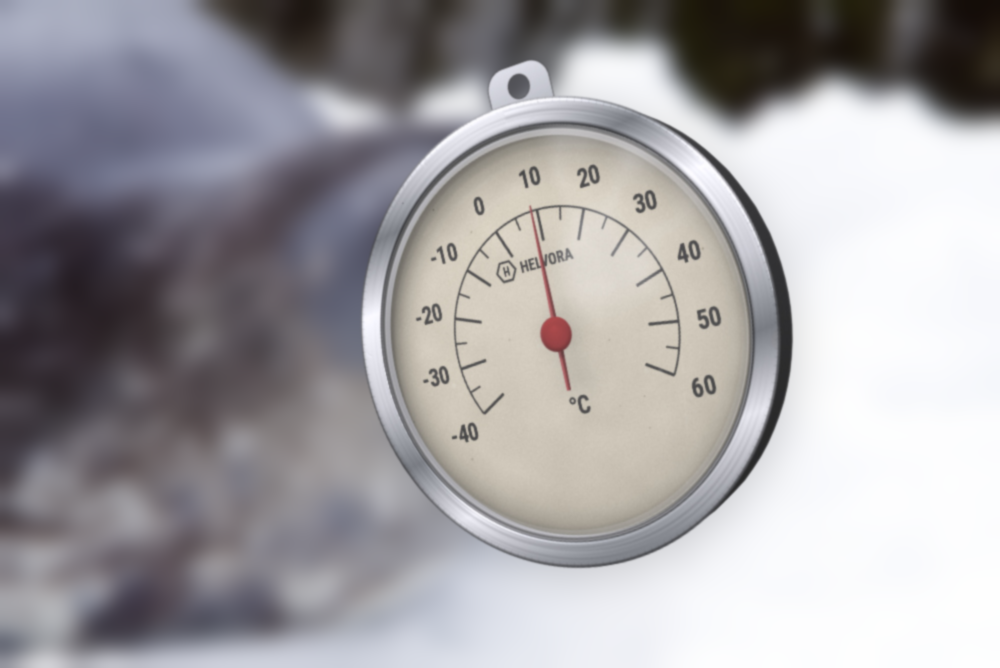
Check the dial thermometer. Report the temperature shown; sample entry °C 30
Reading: °C 10
